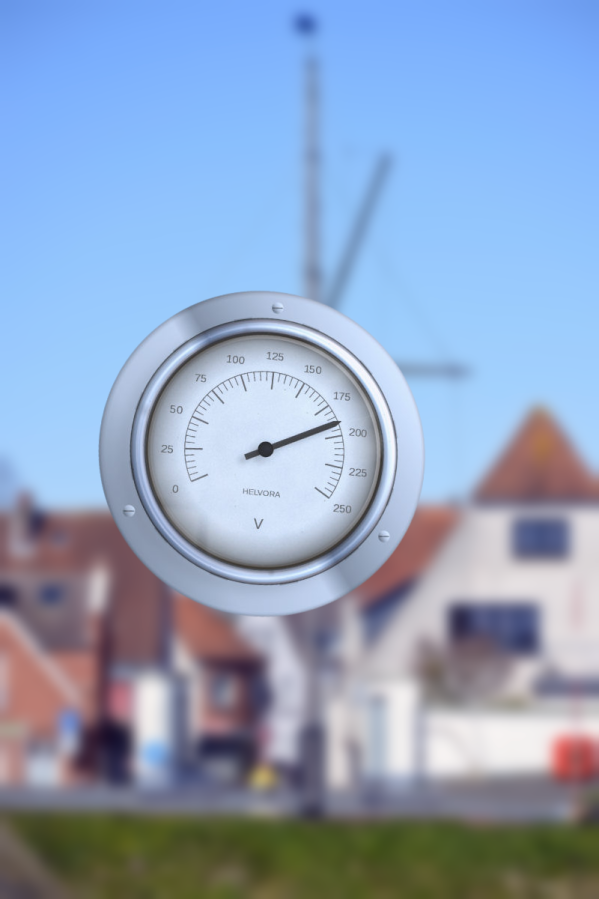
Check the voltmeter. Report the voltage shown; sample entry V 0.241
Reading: V 190
